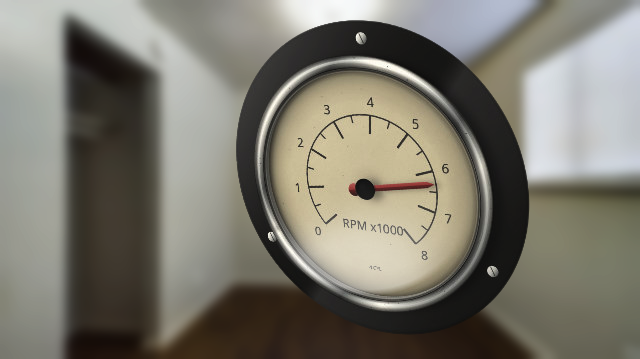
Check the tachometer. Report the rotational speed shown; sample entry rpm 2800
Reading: rpm 6250
